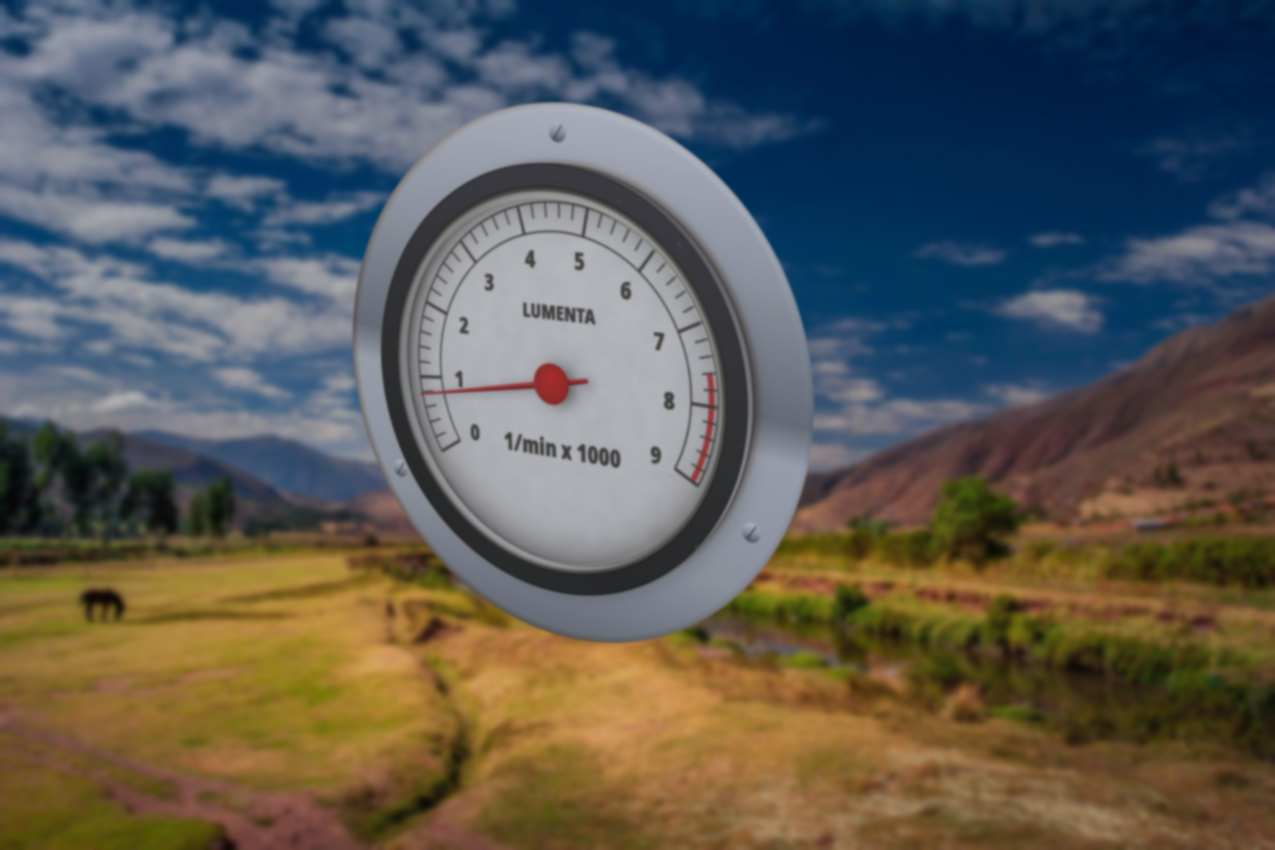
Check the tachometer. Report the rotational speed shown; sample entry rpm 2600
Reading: rpm 800
